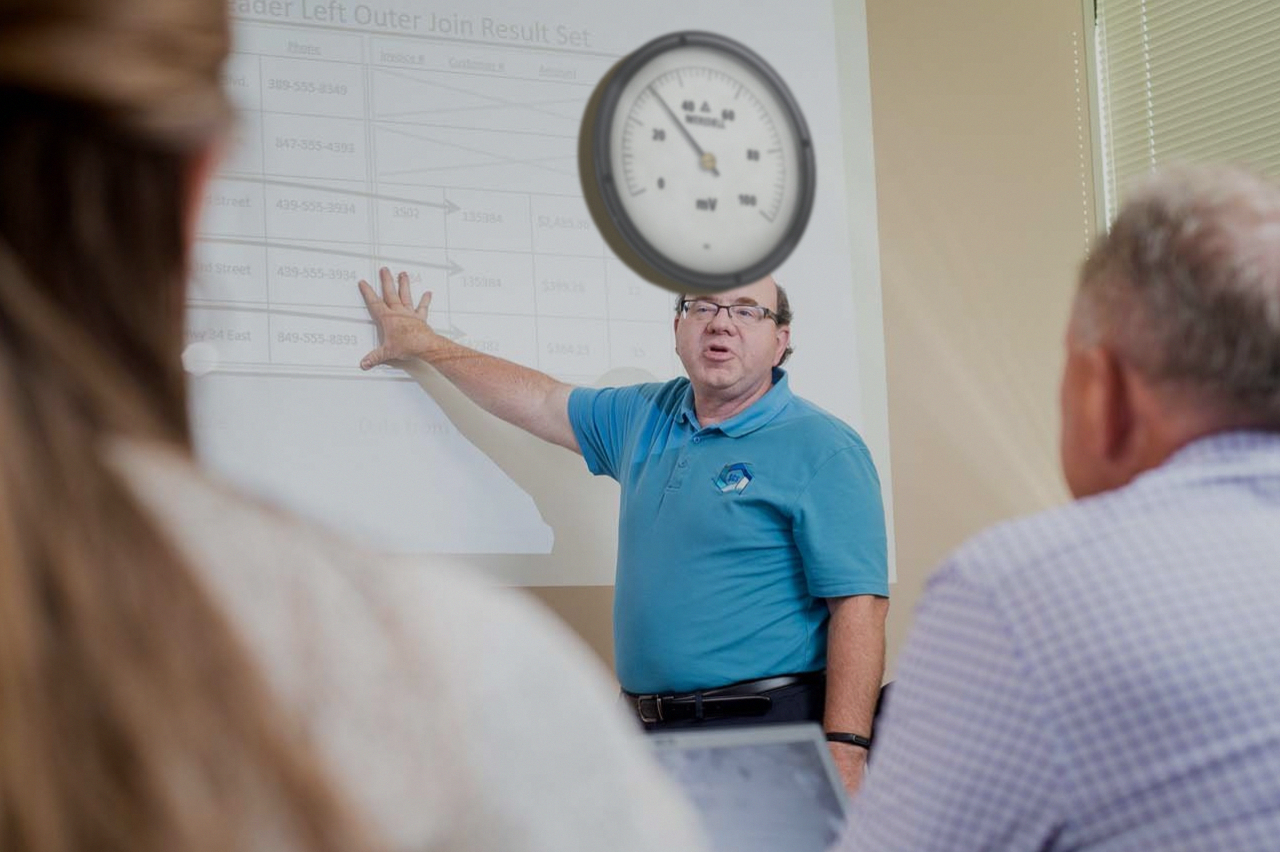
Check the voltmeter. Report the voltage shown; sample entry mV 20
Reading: mV 30
